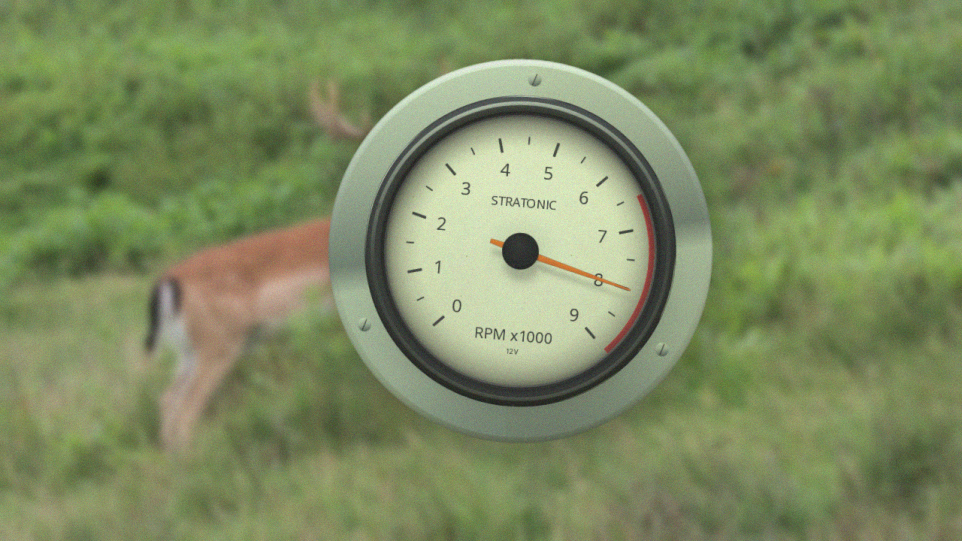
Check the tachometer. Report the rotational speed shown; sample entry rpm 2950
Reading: rpm 8000
